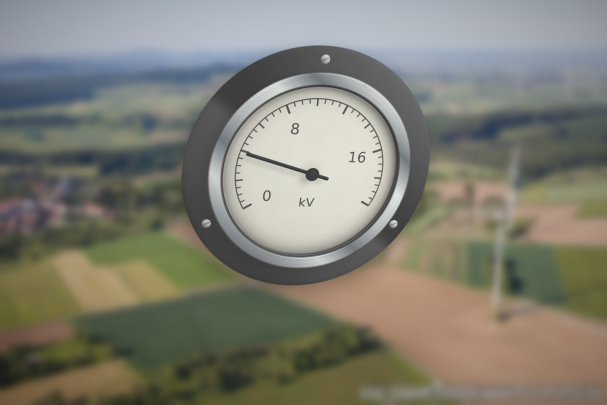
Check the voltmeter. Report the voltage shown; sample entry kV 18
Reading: kV 4
